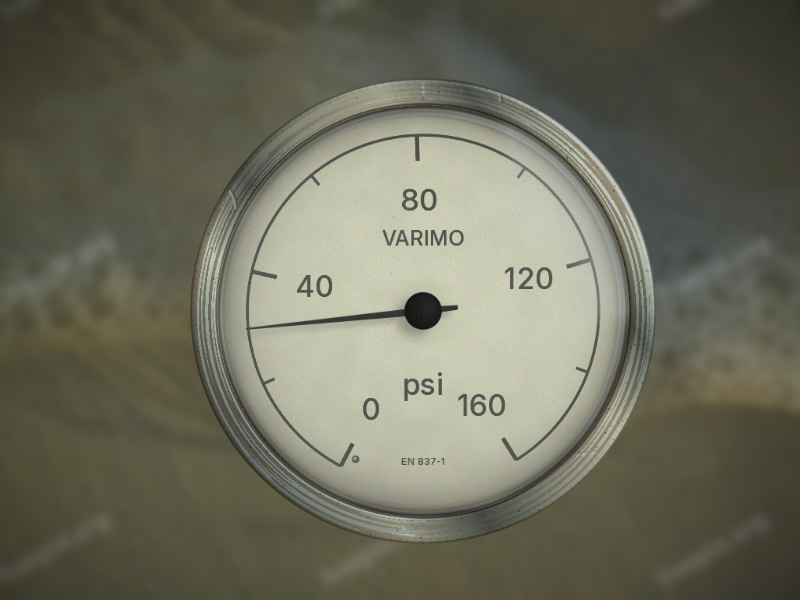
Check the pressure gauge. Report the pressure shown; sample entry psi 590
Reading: psi 30
